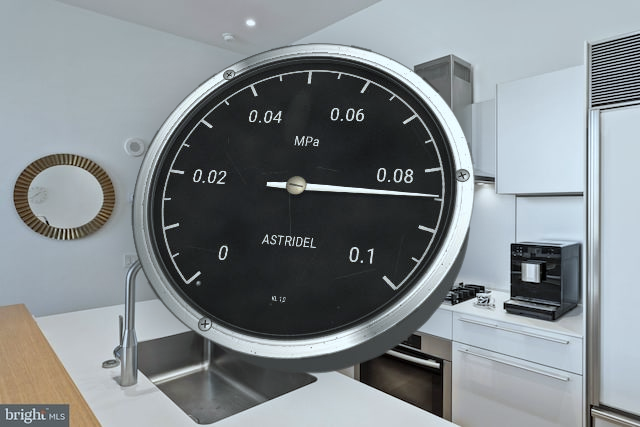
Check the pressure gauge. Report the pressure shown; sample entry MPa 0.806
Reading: MPa 0.085
